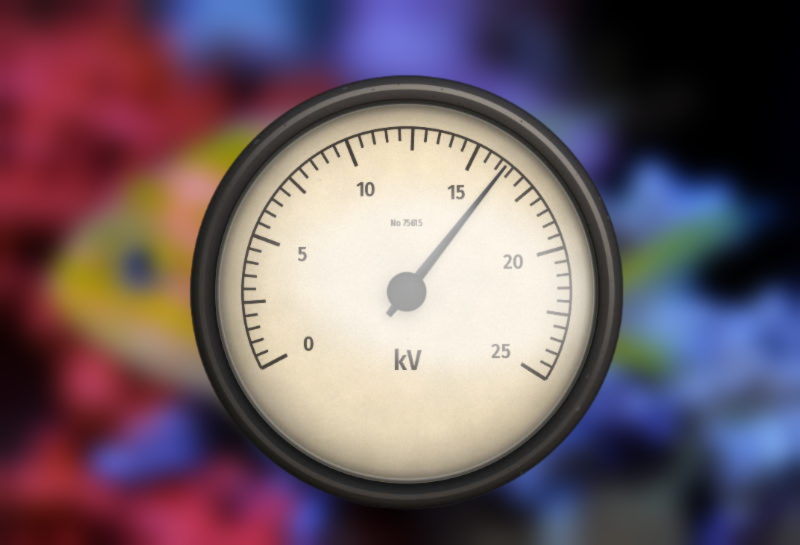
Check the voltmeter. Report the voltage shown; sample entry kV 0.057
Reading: kV 16.25
